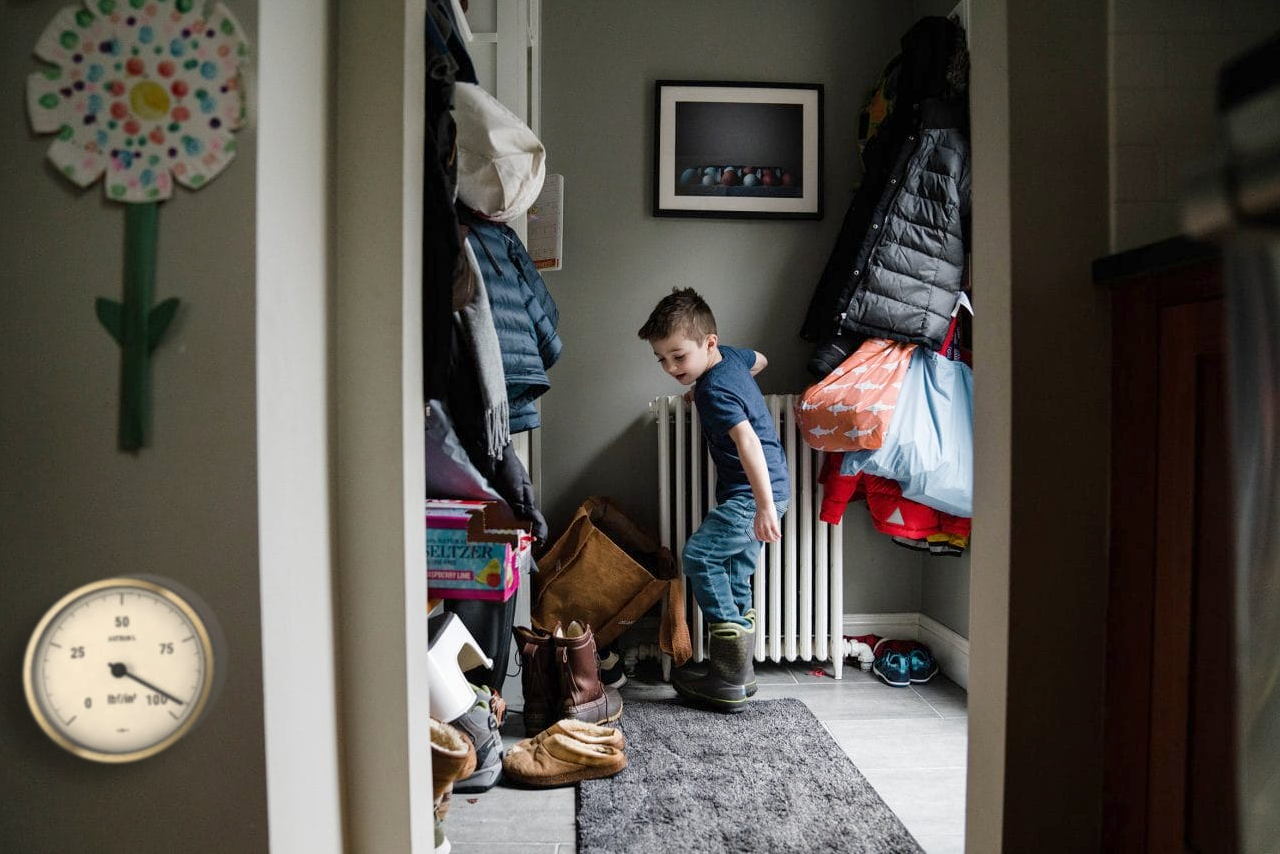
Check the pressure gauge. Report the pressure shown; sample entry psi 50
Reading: psi 95
